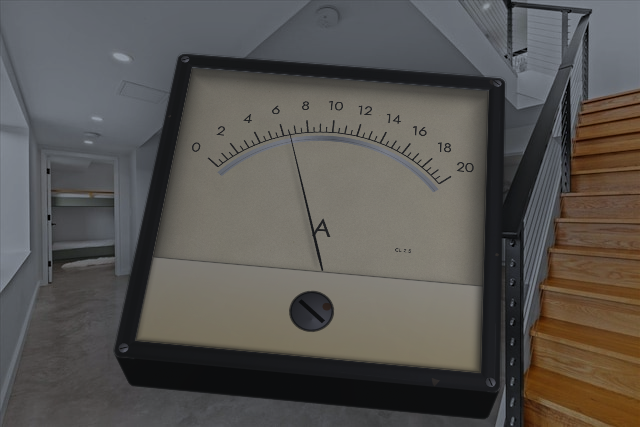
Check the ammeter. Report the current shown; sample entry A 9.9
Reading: A 6.5
